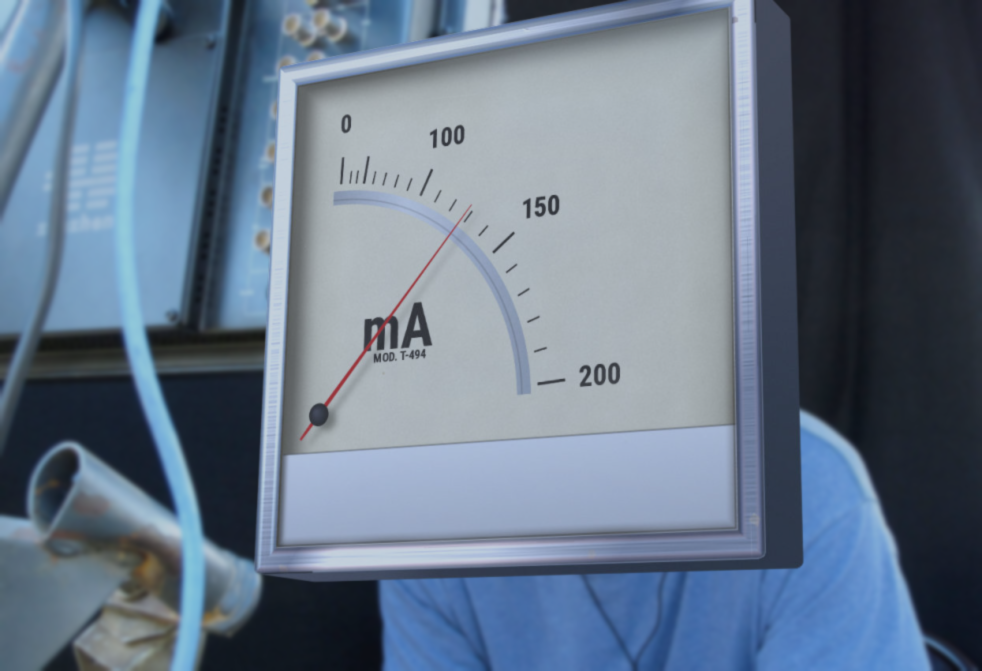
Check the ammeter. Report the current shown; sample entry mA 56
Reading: mA 130
